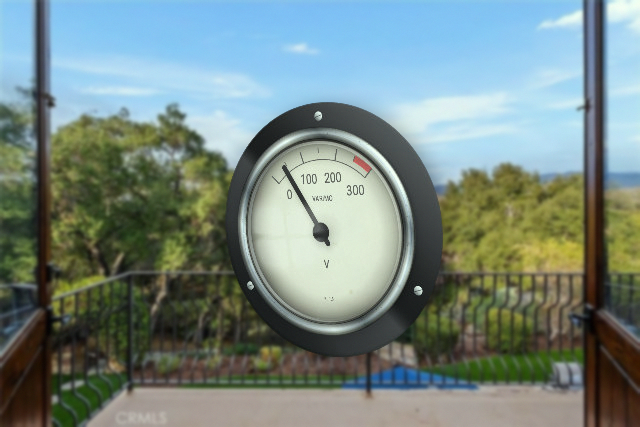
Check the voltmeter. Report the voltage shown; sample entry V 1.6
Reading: V 50
